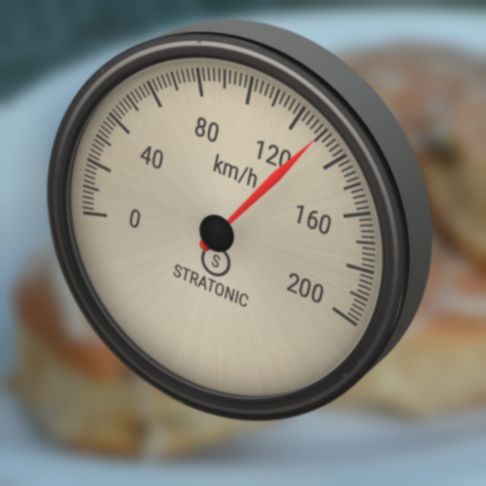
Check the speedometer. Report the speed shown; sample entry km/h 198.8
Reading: km/h 130
